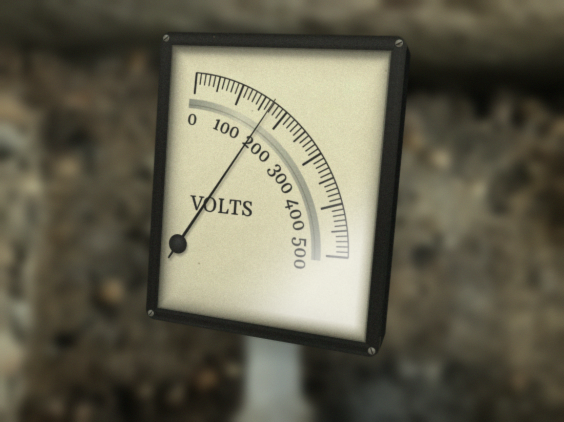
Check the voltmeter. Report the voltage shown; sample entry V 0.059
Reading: V 170
